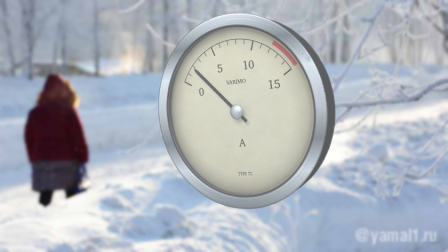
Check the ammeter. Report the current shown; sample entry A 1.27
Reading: A 2
